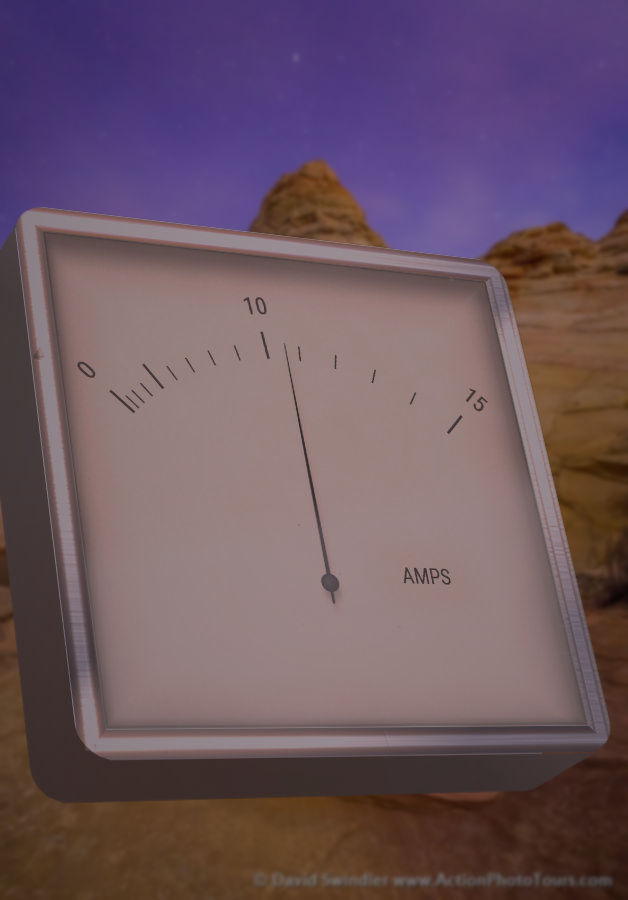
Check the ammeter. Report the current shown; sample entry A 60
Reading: A 10.5
